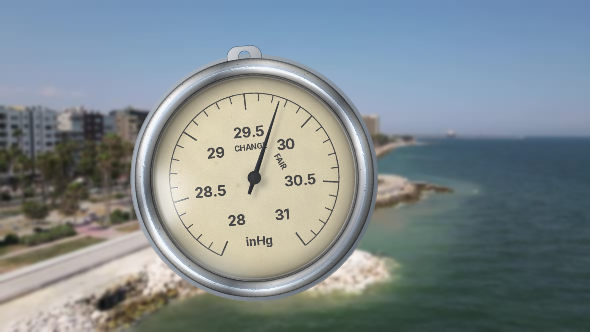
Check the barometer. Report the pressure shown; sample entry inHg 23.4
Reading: inHg 29.75
